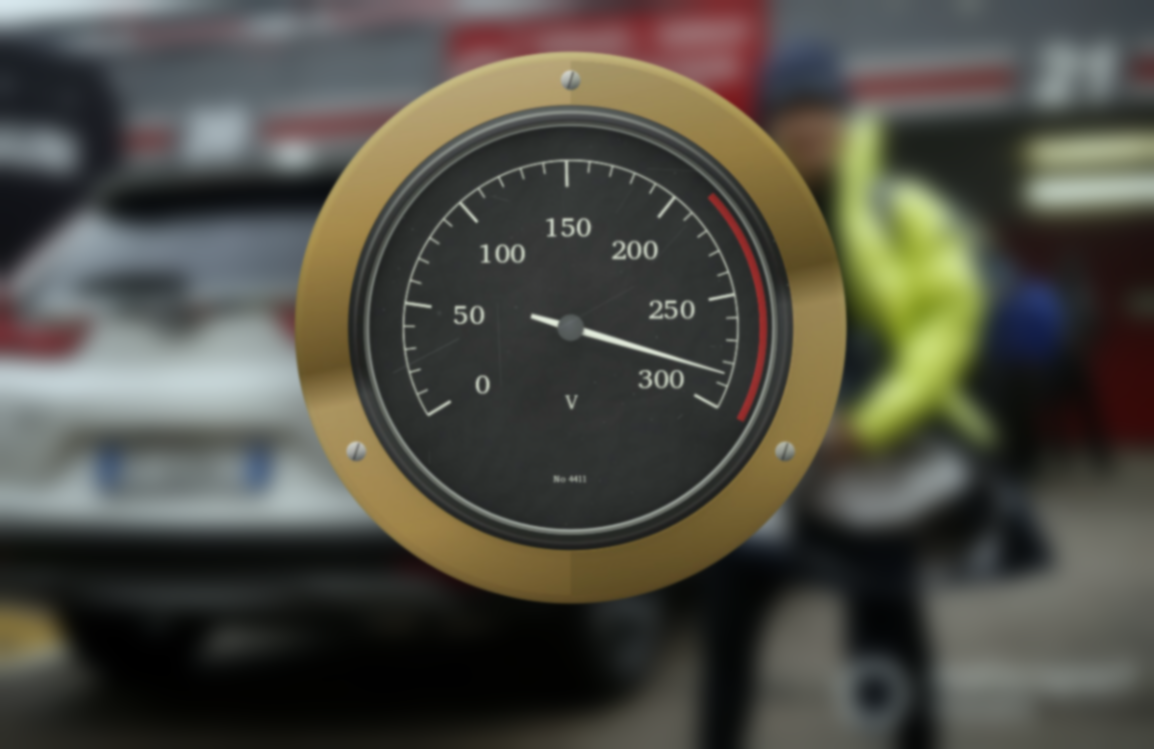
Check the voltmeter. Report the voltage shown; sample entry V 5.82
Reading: V 285
